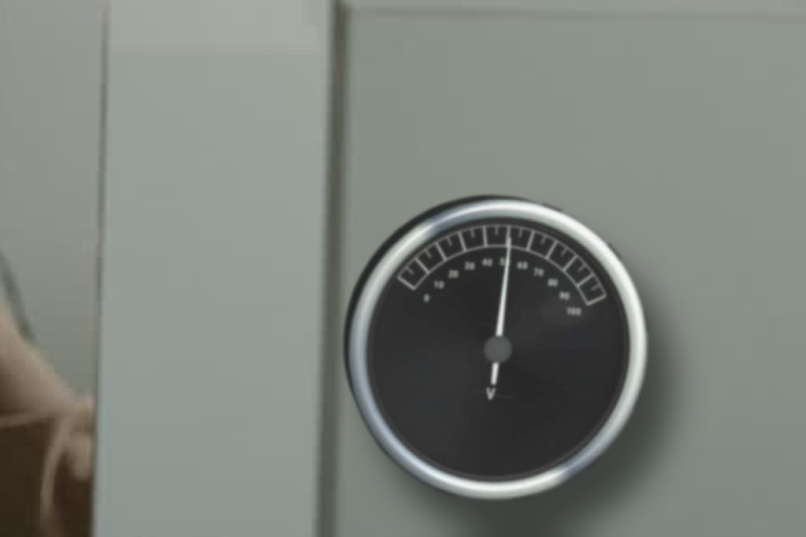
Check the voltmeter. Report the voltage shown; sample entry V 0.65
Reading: V 50
